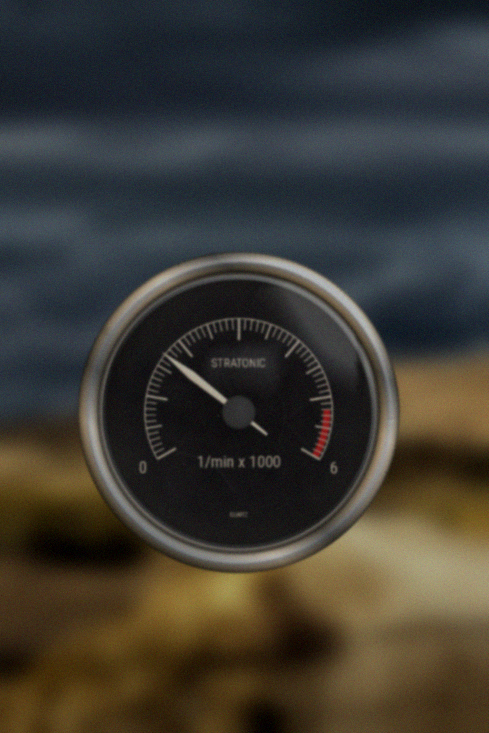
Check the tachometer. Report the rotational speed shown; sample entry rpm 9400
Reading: rpm 1700
